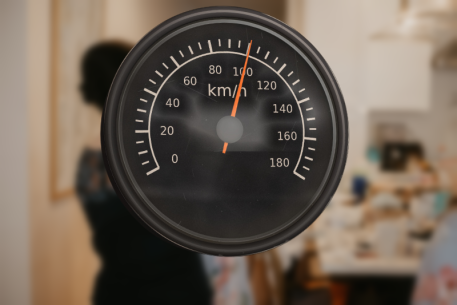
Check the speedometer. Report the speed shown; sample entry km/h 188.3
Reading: km/h 100
